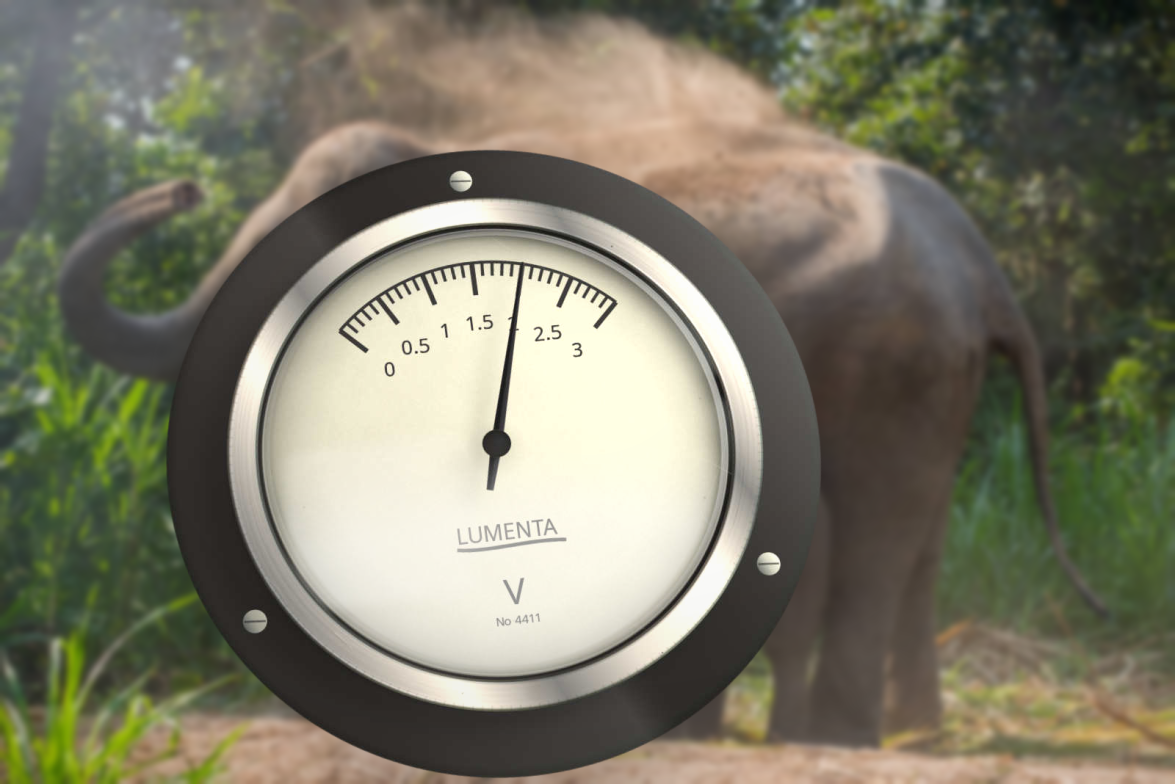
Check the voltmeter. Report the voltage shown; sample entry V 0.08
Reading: V 2
